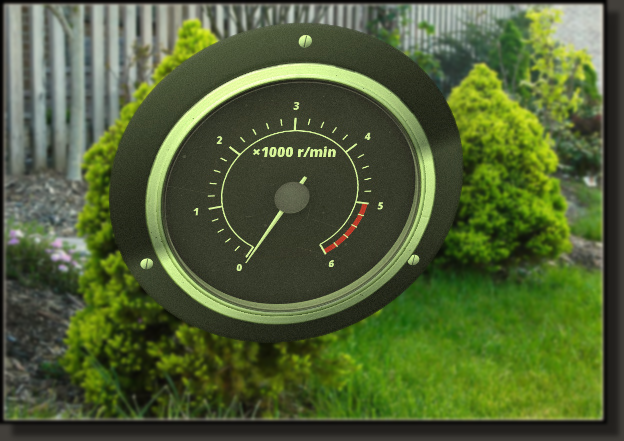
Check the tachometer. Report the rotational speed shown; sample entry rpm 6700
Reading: rpm 0
